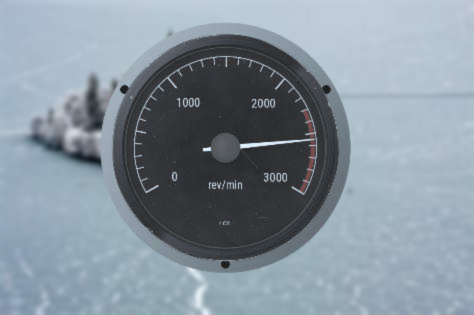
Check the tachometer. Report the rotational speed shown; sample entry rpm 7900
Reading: rpm 2550
